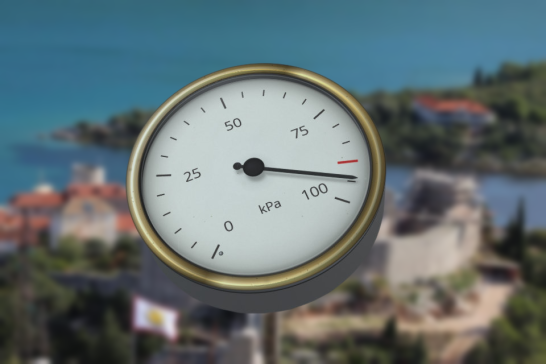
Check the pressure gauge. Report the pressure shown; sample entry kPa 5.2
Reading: kPa 95
